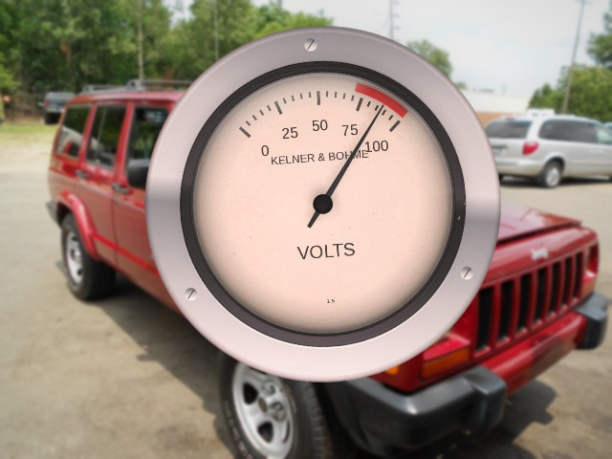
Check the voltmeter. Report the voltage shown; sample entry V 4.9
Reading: V 87.5
